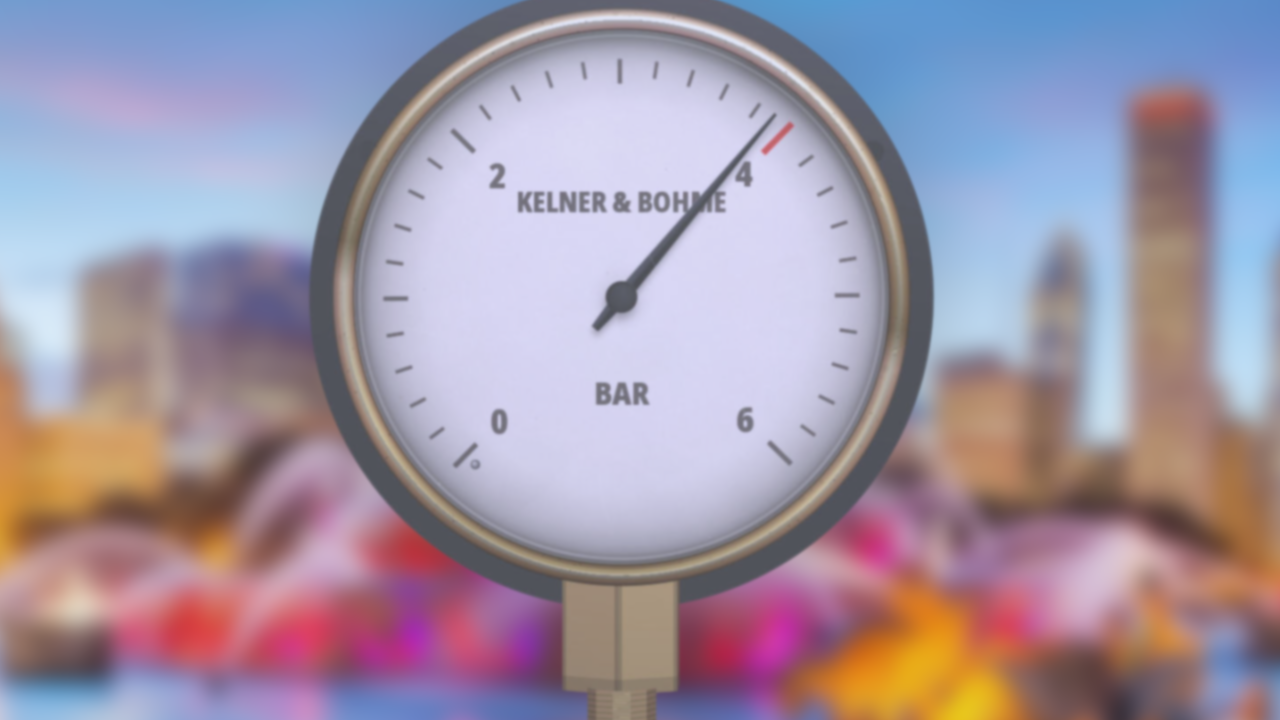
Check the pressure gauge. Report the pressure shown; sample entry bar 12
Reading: bar 3.9
